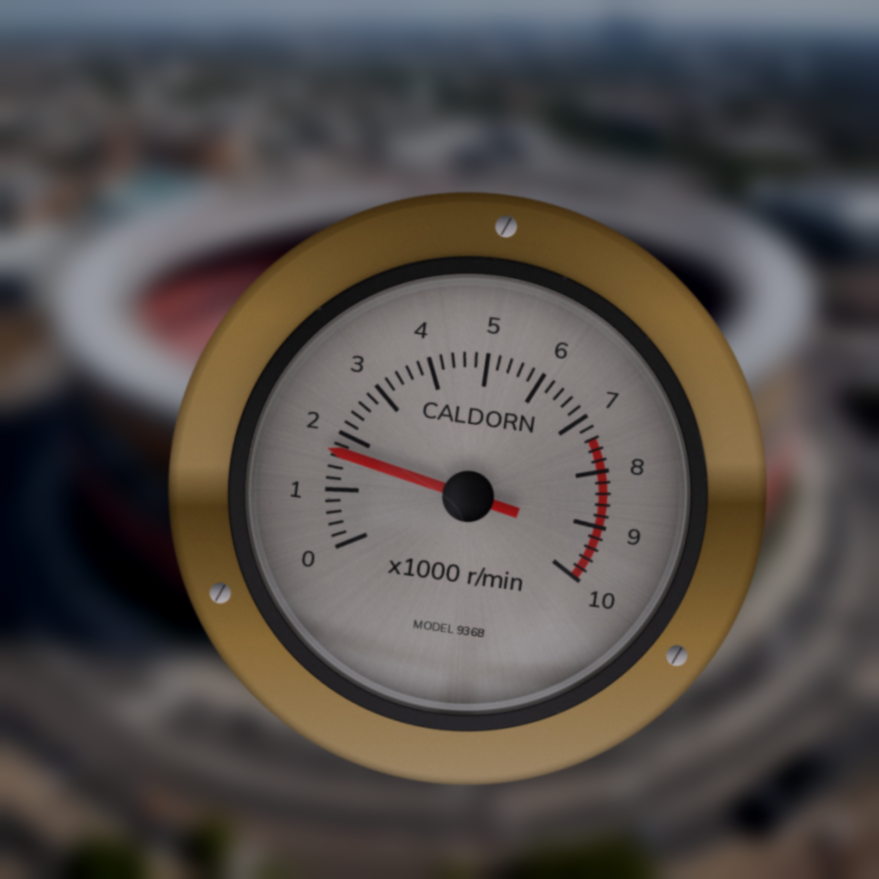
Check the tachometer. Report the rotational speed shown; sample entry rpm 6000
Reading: rpm 1700
